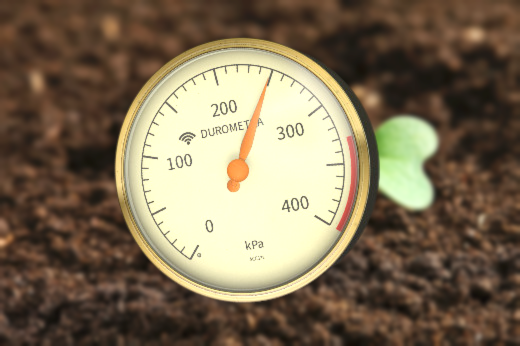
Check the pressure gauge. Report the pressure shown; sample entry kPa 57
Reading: kPa 250
